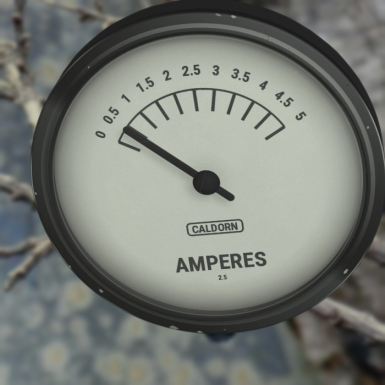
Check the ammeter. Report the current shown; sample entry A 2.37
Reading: A 0.5
